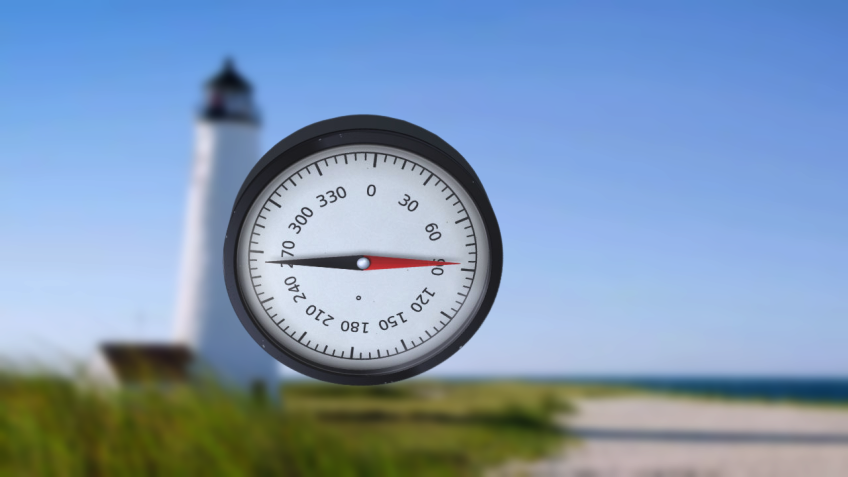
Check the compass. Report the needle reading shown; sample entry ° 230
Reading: ° 85
